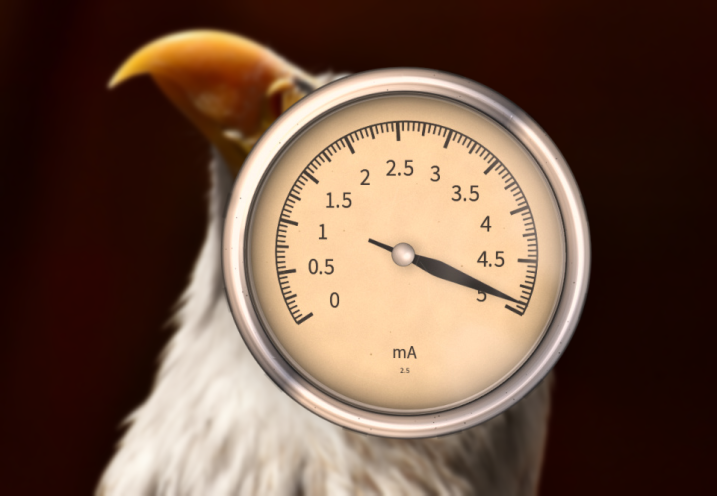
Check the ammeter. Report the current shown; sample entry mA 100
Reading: mA 4.9
